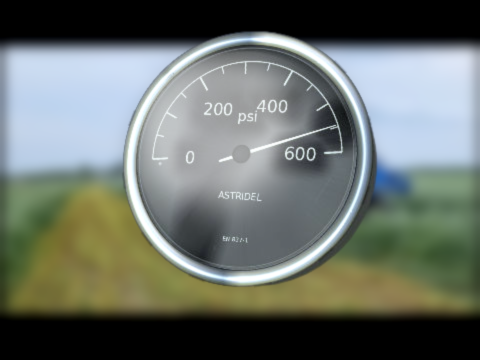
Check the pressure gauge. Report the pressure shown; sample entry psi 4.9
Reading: psi 550
